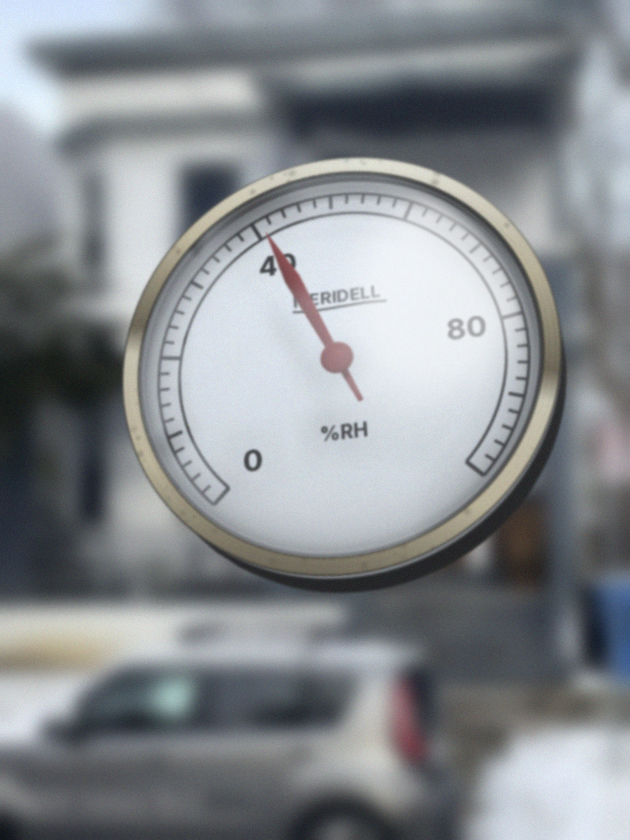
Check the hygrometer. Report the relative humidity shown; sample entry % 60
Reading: % 41
